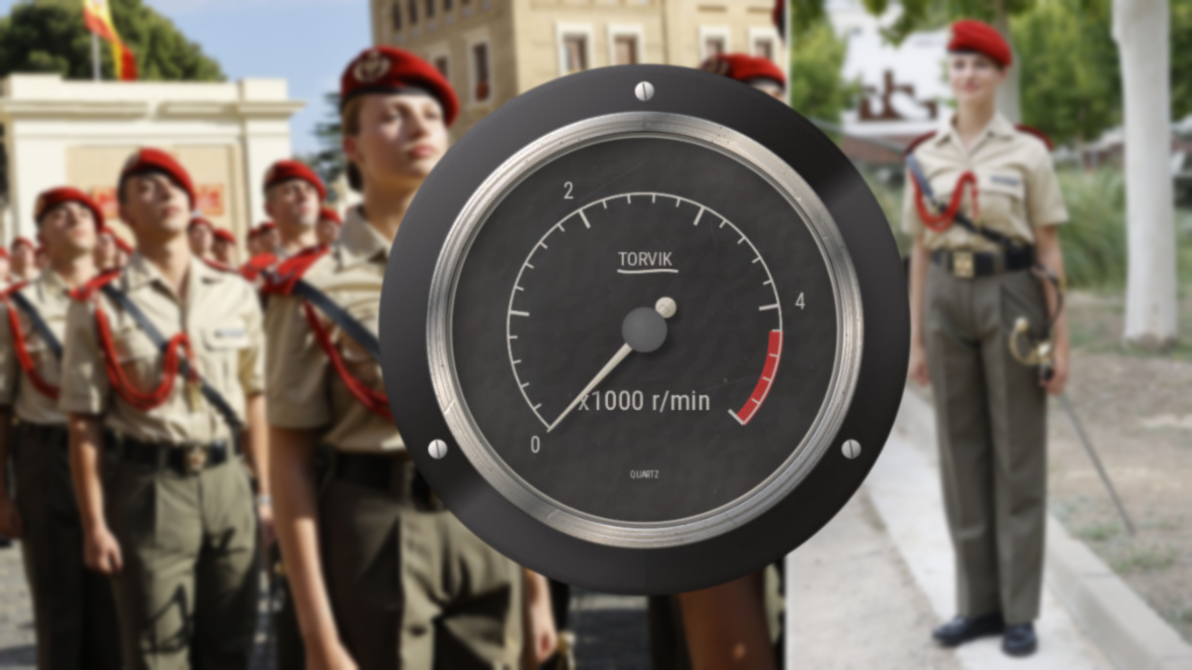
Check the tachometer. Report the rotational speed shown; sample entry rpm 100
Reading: rpm 0
